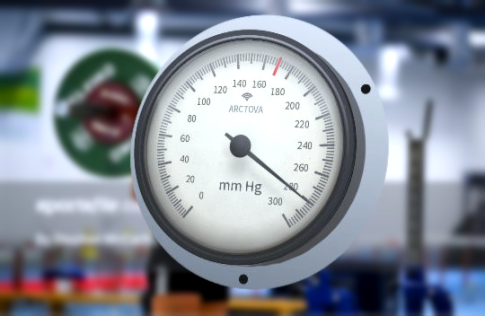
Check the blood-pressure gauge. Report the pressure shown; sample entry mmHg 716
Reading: mmHg 280
